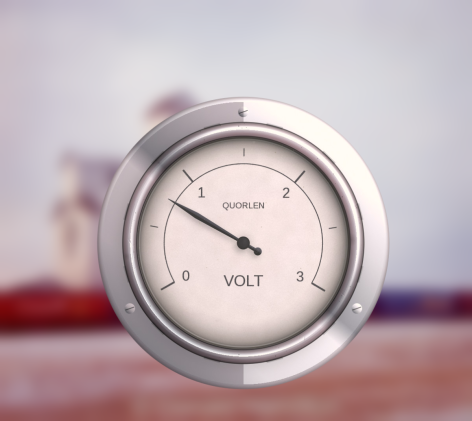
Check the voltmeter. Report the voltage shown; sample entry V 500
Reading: V 0.75
